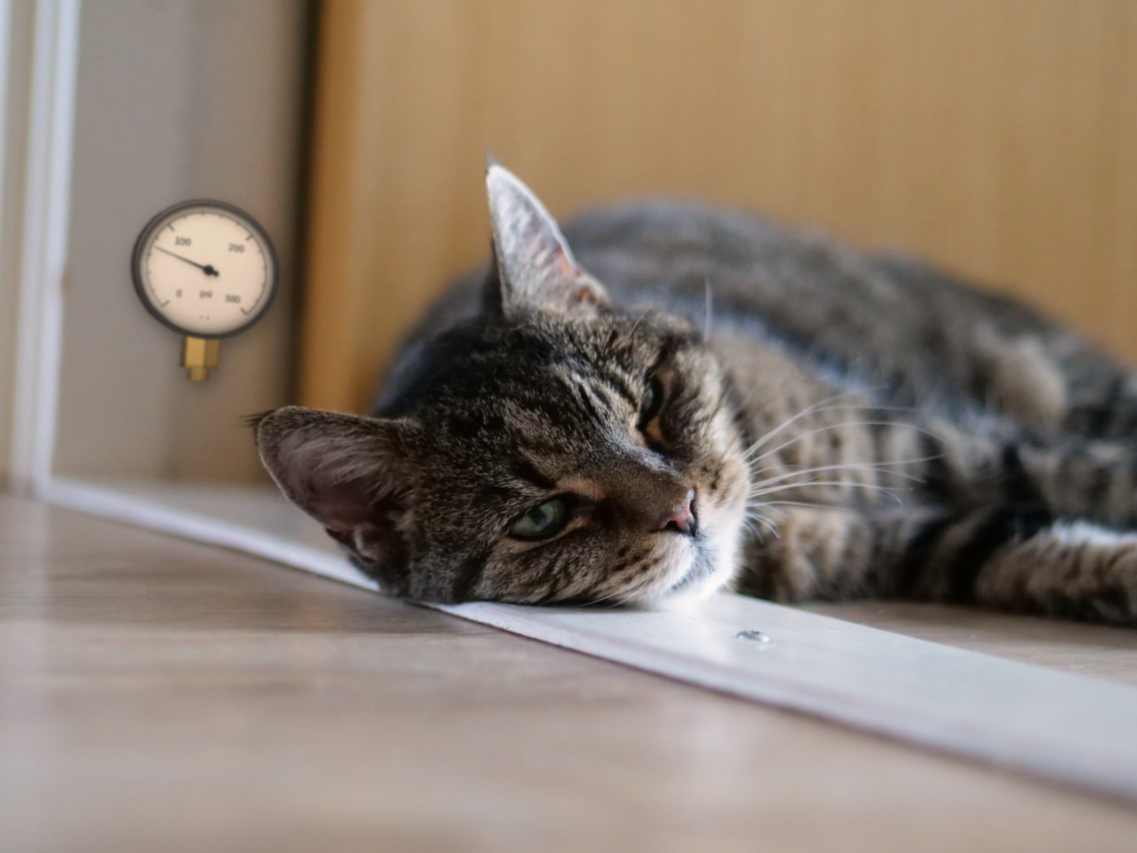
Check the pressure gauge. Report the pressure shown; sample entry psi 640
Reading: psi 70
